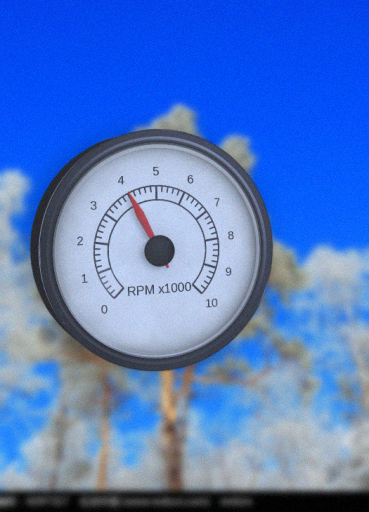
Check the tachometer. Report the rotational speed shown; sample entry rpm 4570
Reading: rpm 4000
